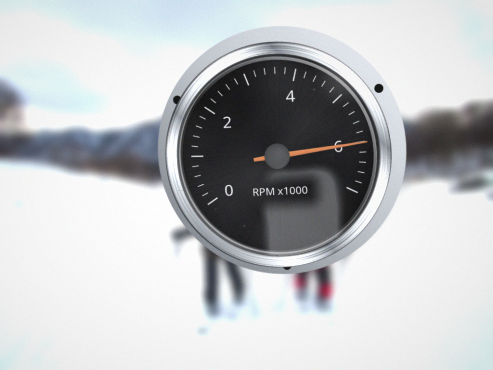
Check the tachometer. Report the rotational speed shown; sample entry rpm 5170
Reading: rpm 6000
